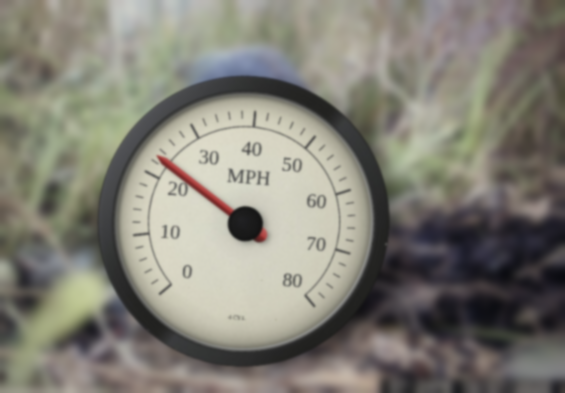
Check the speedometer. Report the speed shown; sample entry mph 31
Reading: mph 23
